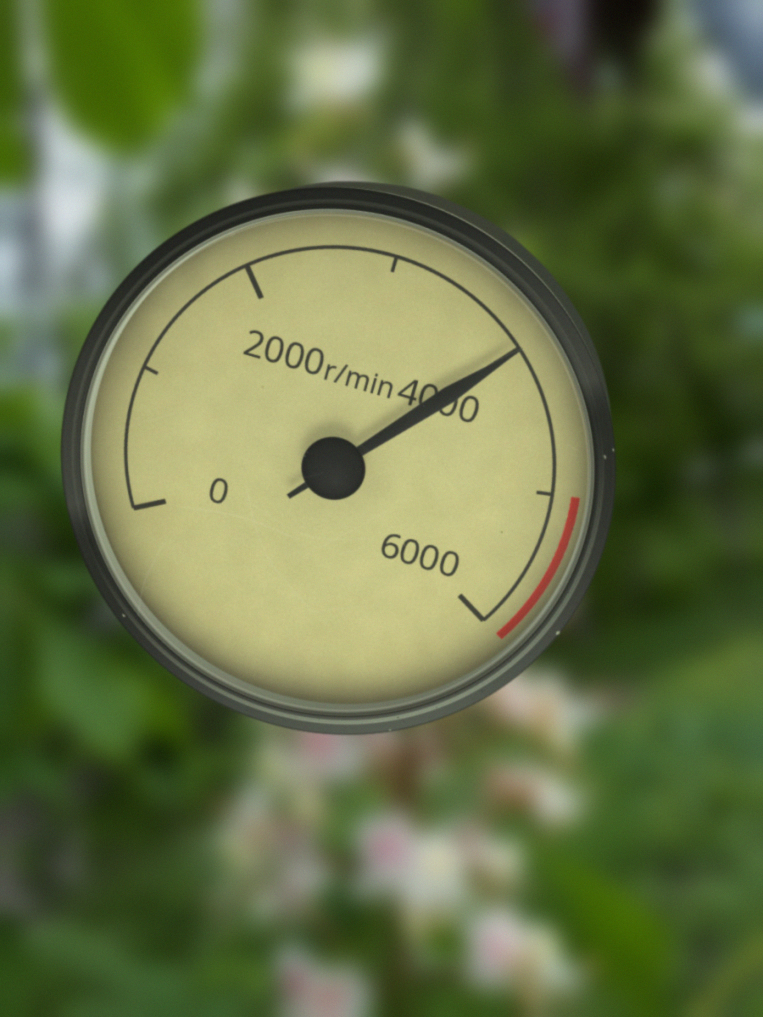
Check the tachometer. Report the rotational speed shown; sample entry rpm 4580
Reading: rpm 4000
